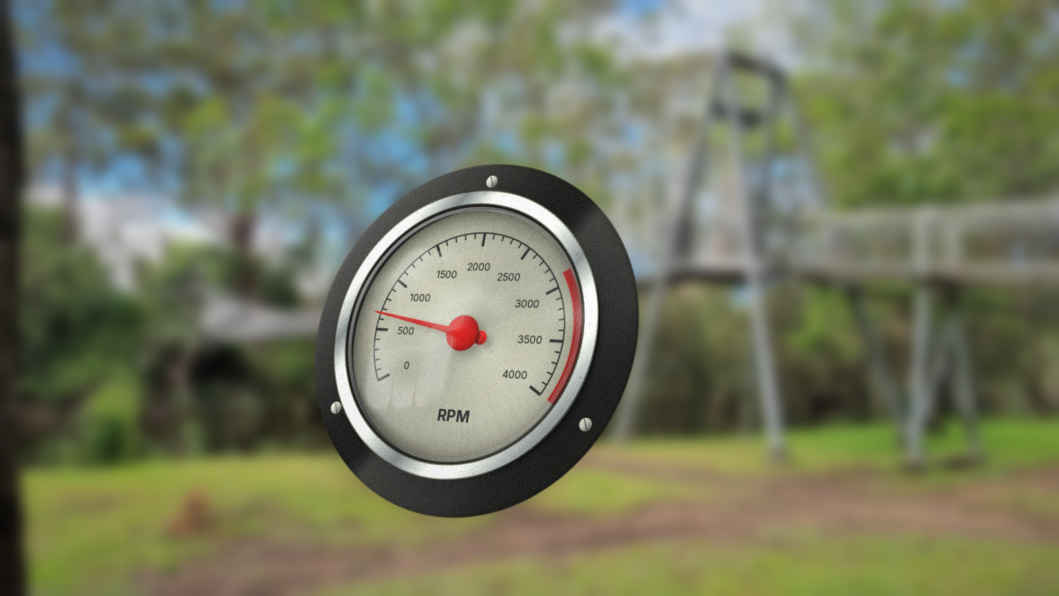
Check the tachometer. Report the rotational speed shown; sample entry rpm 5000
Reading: rpm 650
